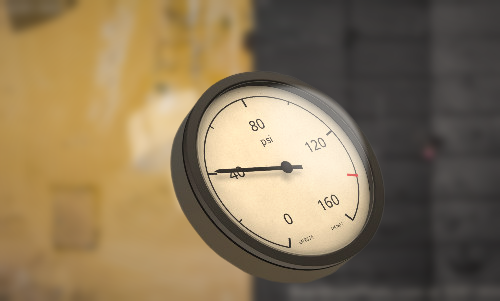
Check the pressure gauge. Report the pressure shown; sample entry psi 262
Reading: psi 40
